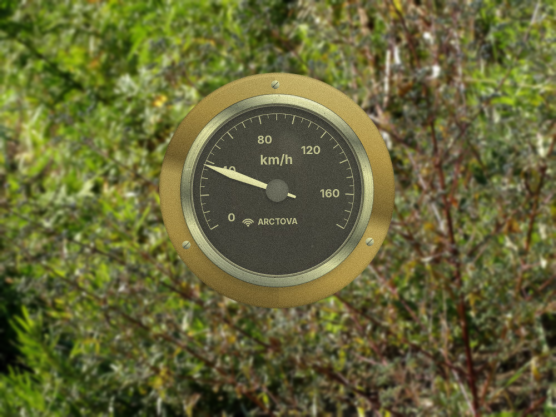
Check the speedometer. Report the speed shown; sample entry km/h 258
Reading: km/h 37.5
